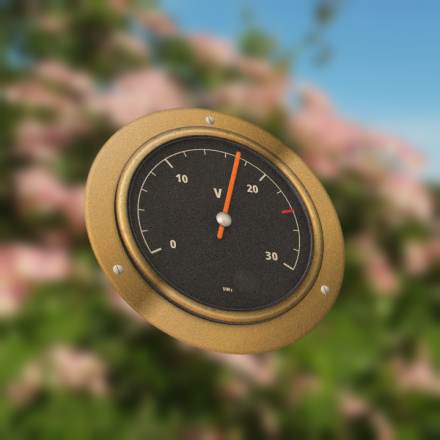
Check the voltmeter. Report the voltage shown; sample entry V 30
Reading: V 17
